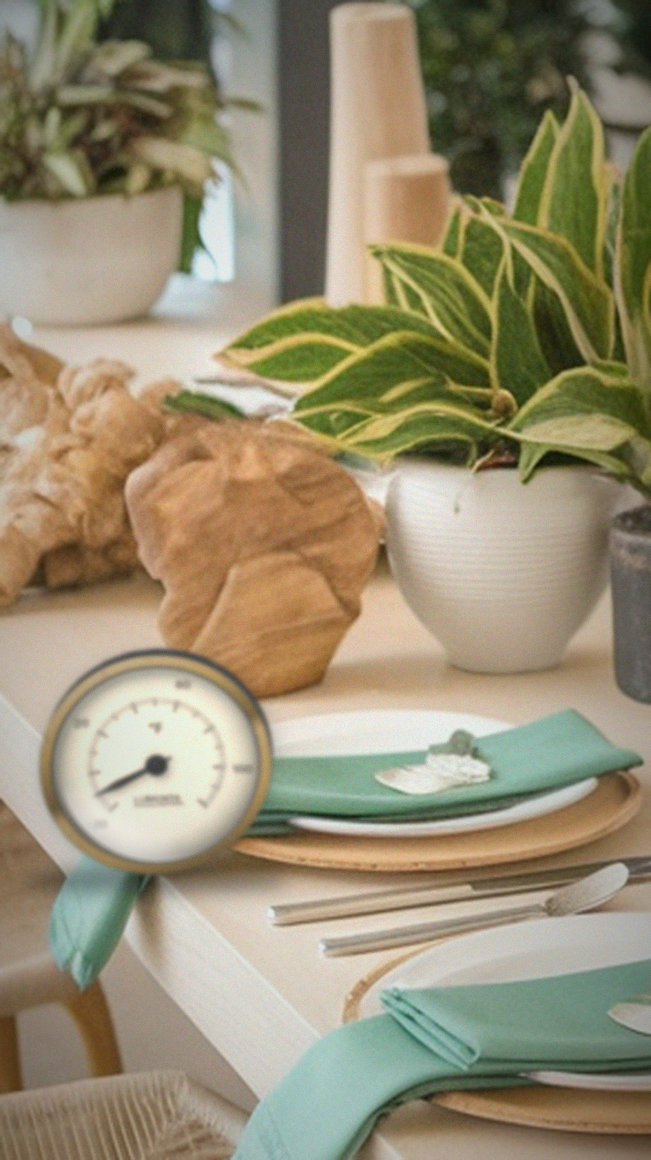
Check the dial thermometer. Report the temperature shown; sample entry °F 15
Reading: °F -10
